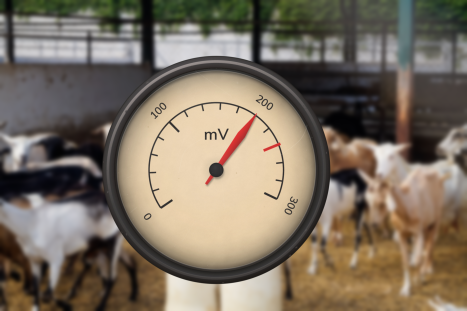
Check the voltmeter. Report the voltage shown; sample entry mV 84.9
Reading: mV 200
